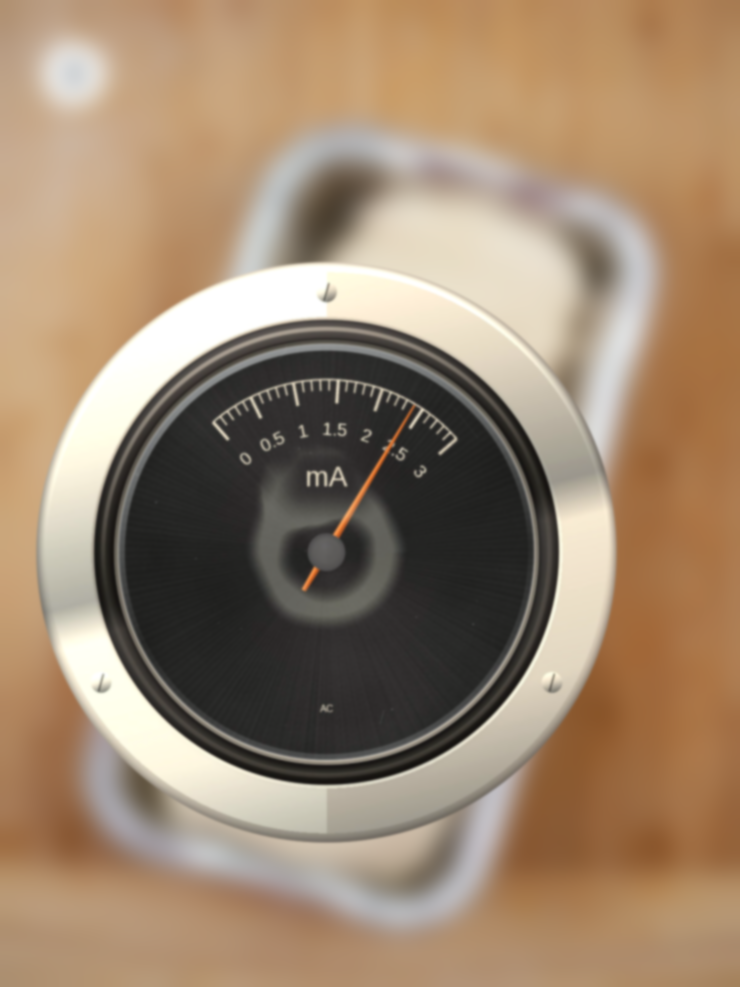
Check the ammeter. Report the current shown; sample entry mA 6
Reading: mA 2.4
